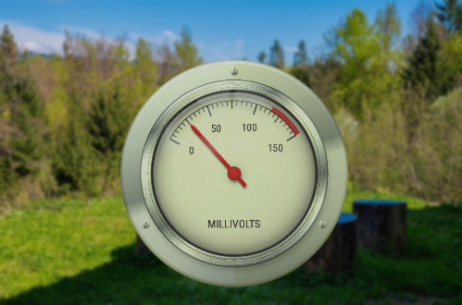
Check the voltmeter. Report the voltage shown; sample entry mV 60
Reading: mV 25
